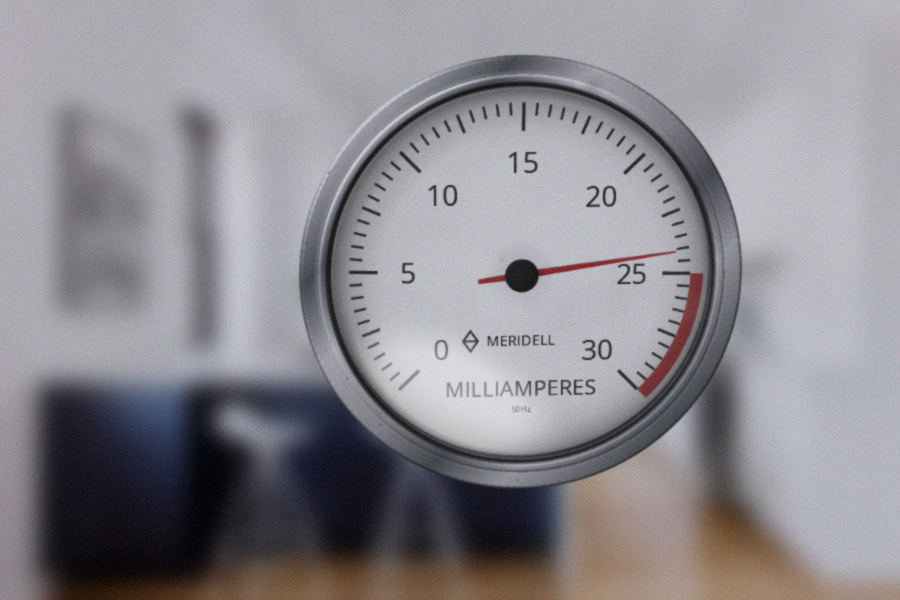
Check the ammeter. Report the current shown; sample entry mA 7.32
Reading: mA 24
